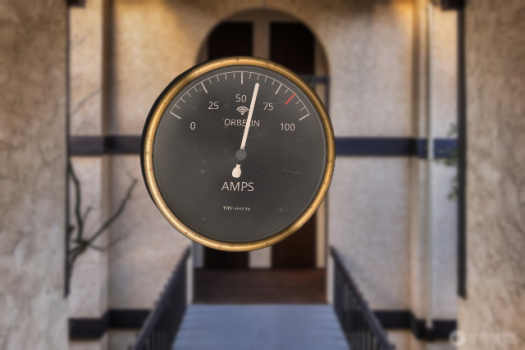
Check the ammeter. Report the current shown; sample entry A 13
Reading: A 60
